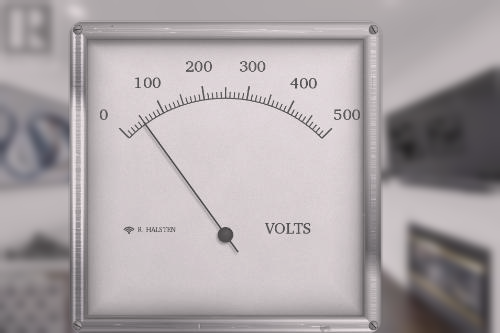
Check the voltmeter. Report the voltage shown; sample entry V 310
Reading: V 50
